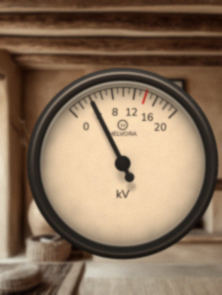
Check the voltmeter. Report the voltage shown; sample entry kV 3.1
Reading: kV 4
